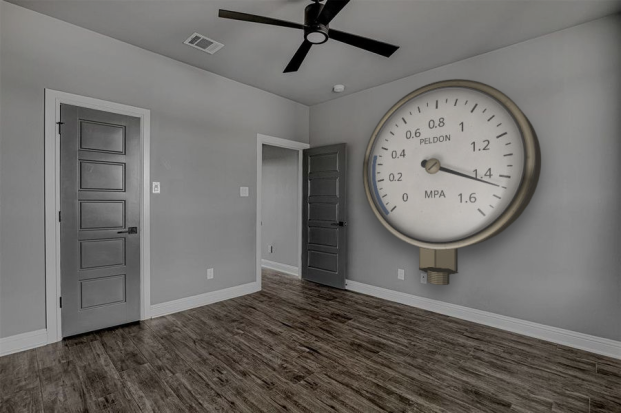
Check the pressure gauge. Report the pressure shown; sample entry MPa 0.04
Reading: MPa 1.45
